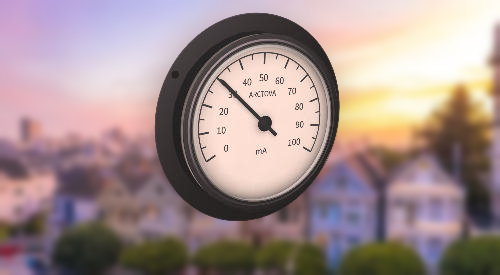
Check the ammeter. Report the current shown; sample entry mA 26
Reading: mA 30
